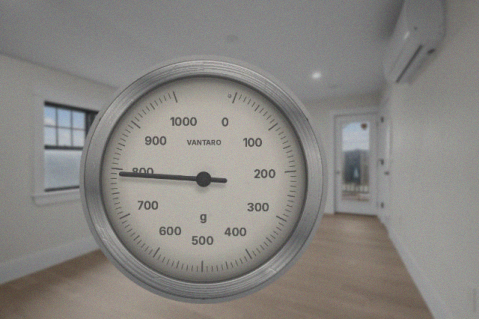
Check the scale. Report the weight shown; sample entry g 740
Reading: g 790
